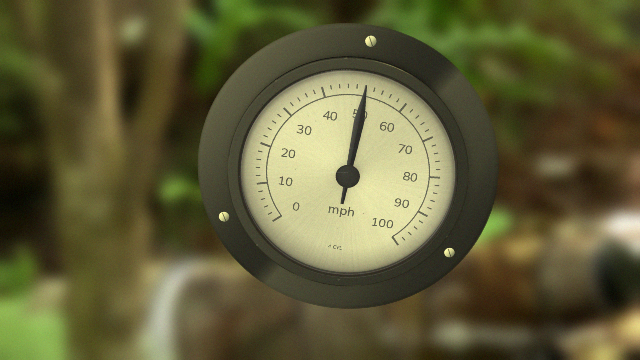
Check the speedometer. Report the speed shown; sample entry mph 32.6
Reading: mph 50
